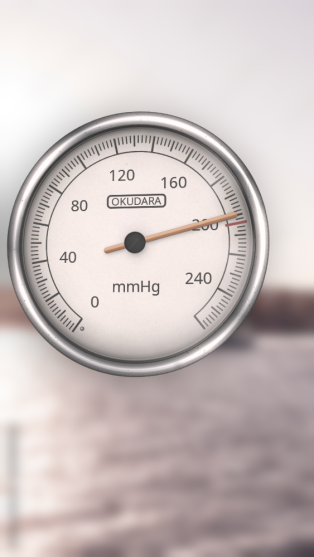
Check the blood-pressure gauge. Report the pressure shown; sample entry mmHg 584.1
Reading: mmHg 200
